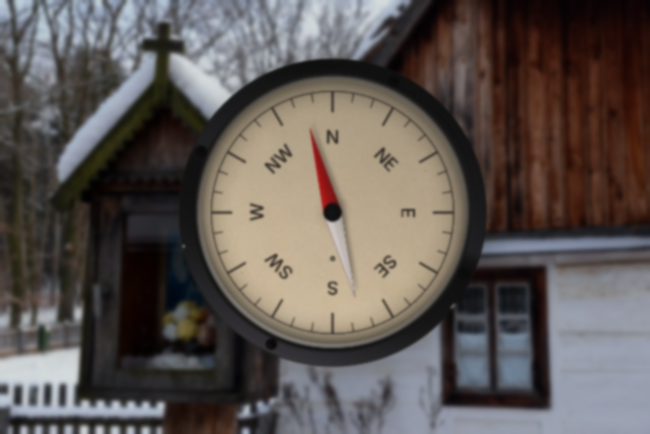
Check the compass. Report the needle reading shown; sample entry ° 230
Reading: ° 345
